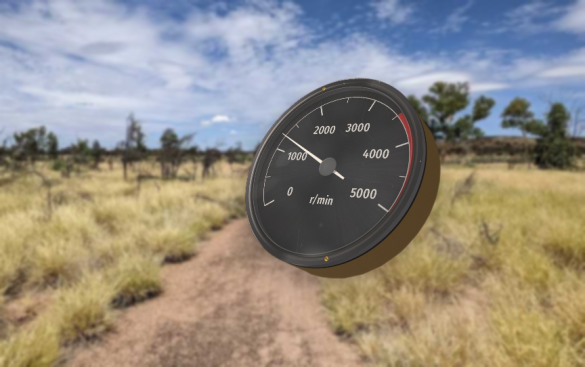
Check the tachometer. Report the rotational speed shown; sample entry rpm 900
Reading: rpm 1250
